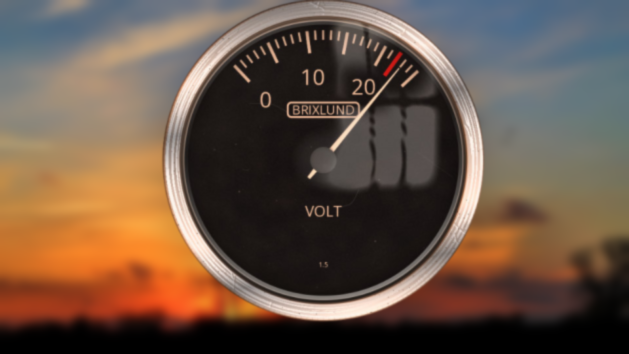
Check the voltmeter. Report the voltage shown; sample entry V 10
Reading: V 23
